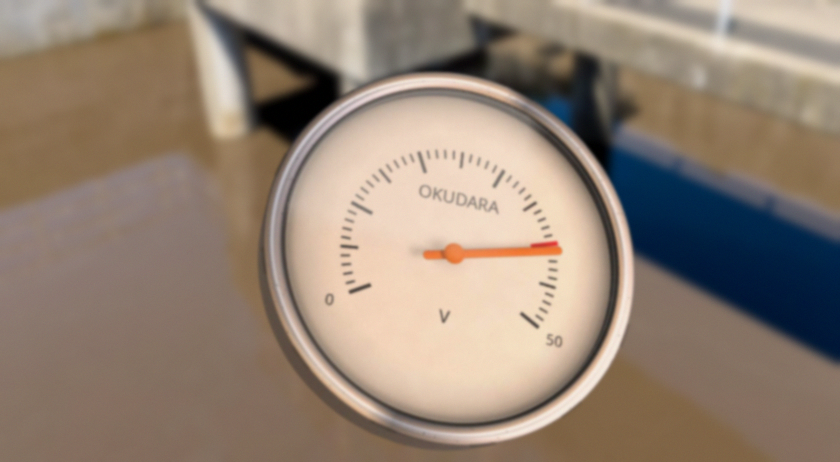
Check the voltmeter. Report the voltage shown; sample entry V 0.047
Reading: V 41
